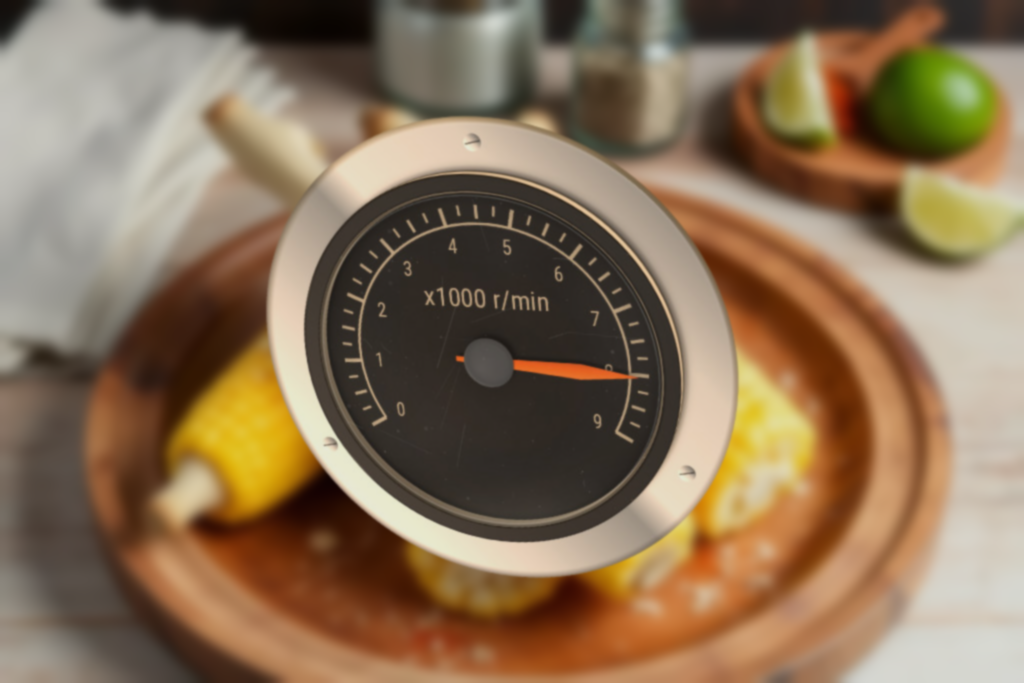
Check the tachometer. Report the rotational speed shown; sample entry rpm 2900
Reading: rpm 8000
